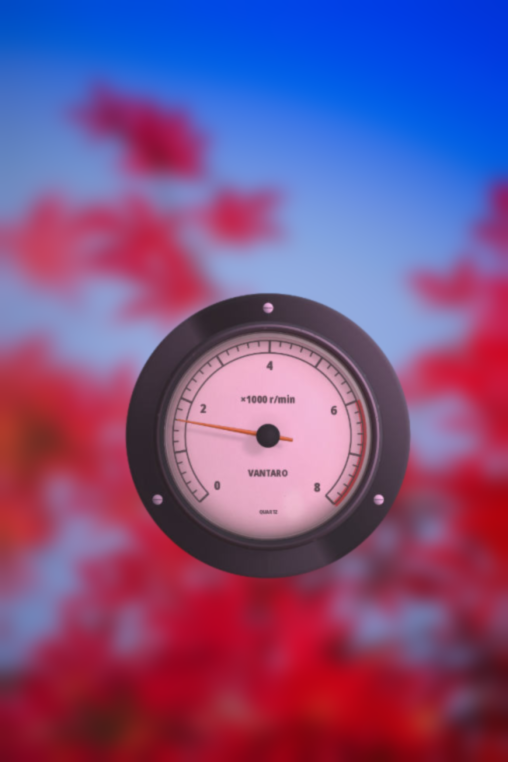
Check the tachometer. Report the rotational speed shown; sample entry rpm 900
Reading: rpm 1600
